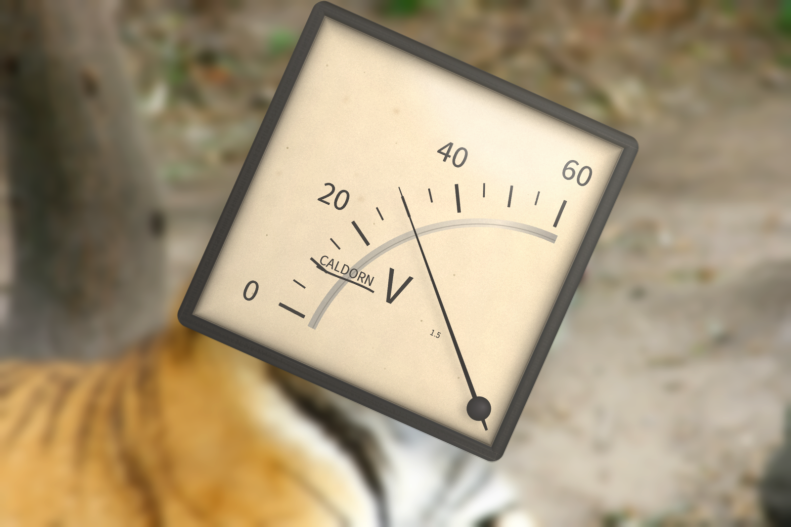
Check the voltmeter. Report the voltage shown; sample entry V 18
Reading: V 30
